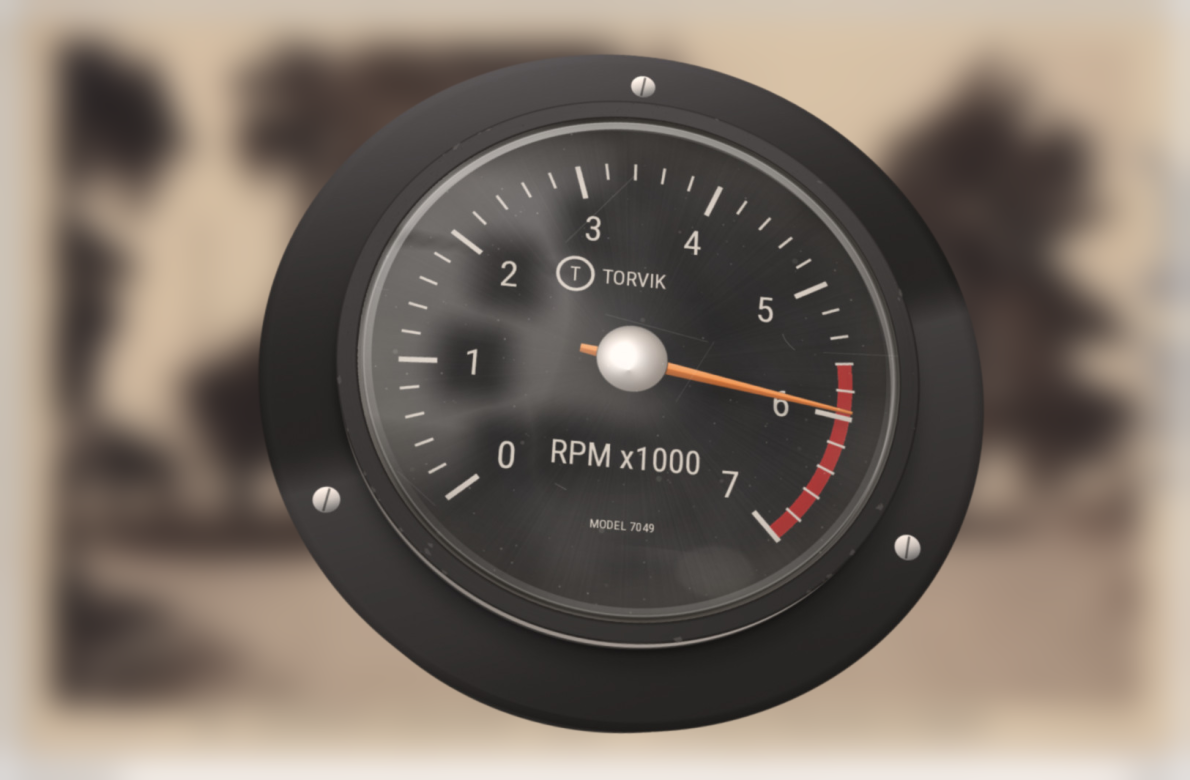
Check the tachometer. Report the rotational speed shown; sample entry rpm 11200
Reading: rpm 6000
